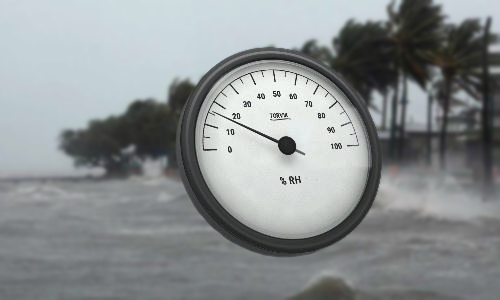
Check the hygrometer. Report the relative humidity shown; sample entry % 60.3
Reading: % 15
